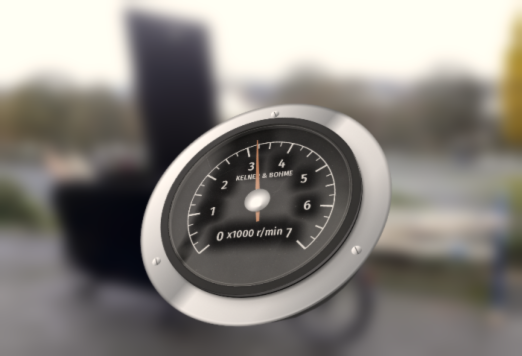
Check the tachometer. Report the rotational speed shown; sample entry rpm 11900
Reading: rpm 3250
